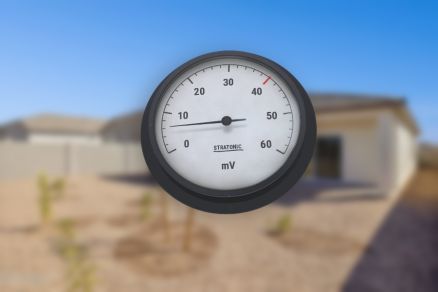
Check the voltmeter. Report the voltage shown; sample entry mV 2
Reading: mV 6
